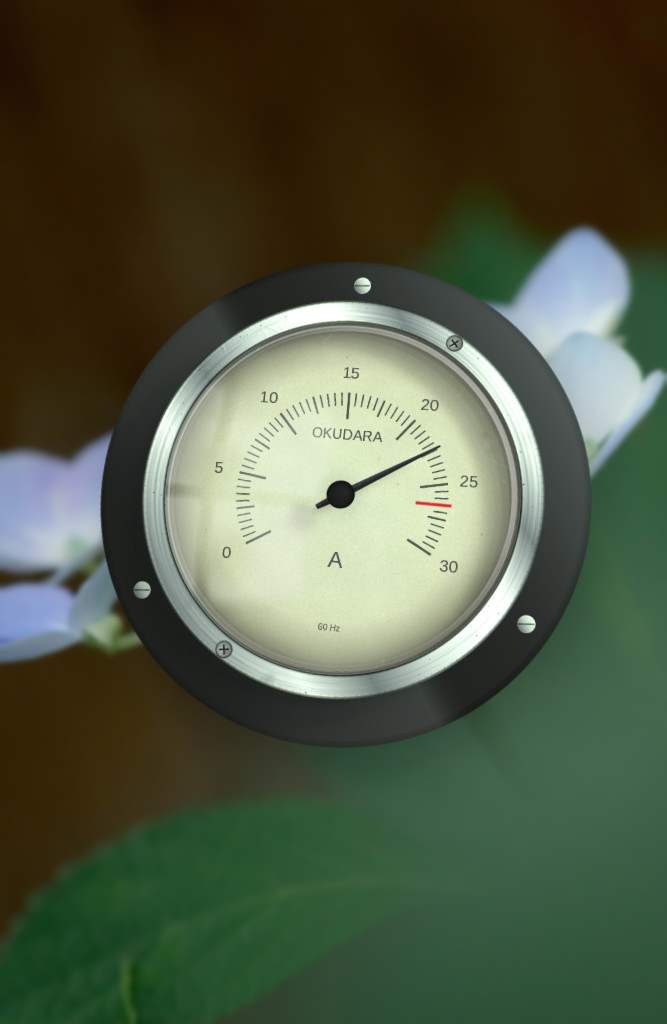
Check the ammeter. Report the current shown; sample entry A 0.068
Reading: A 22.5
